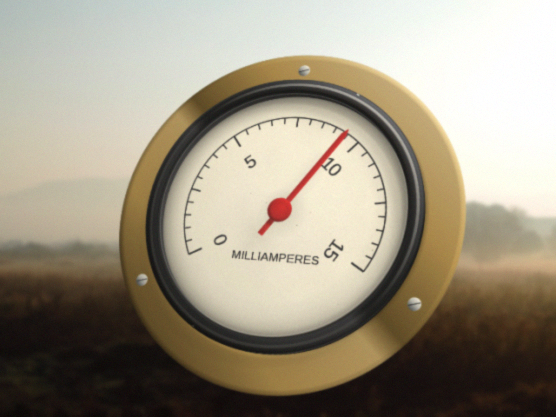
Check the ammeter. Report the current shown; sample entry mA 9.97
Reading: mA 9.5
